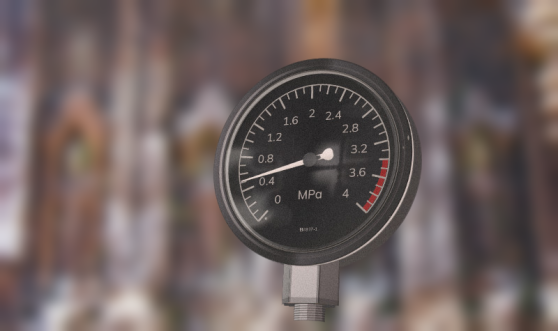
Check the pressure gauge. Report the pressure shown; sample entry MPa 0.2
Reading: MPa 0.5
